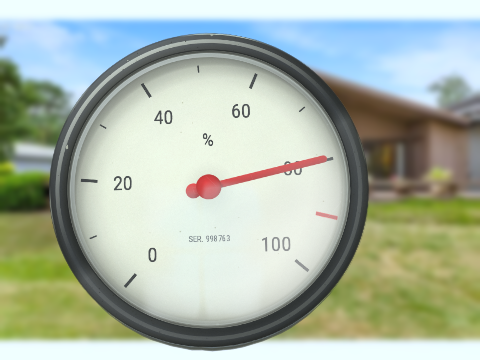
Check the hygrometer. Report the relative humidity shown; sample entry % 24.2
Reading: % 80
